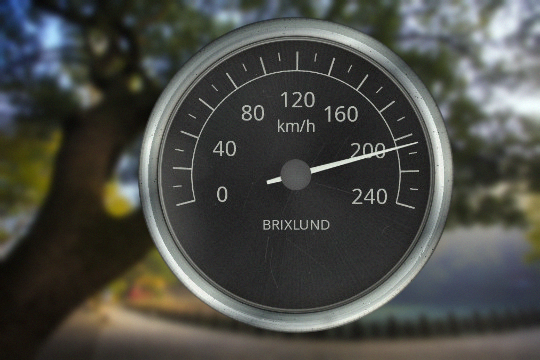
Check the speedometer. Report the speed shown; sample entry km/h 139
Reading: km/h 205
